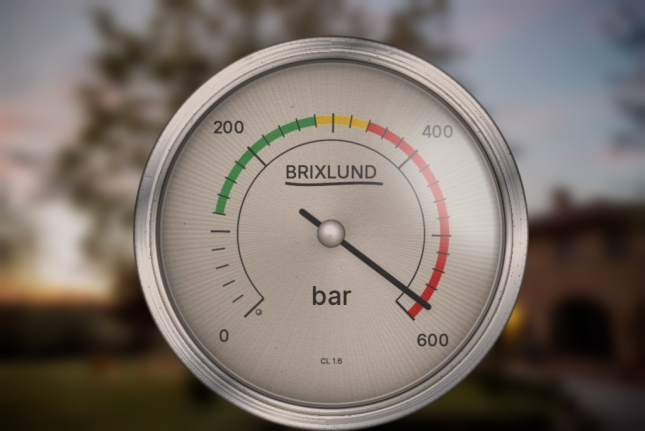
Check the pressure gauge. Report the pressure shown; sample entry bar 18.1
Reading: bar 580
